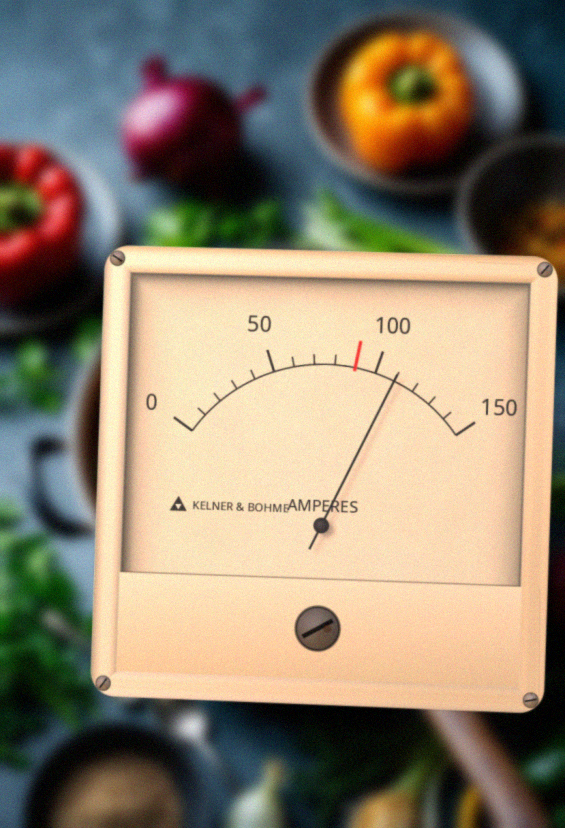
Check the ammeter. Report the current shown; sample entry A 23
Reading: A 110
